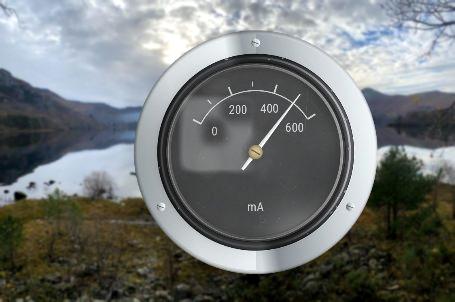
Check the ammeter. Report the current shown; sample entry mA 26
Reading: mA 500
